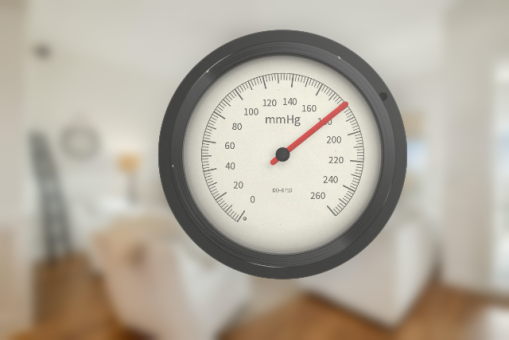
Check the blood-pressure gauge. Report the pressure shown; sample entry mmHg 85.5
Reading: mmHg 180
